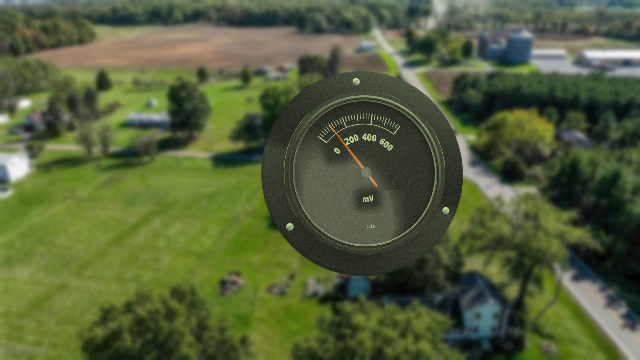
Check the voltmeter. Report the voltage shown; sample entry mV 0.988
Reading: mV 100
